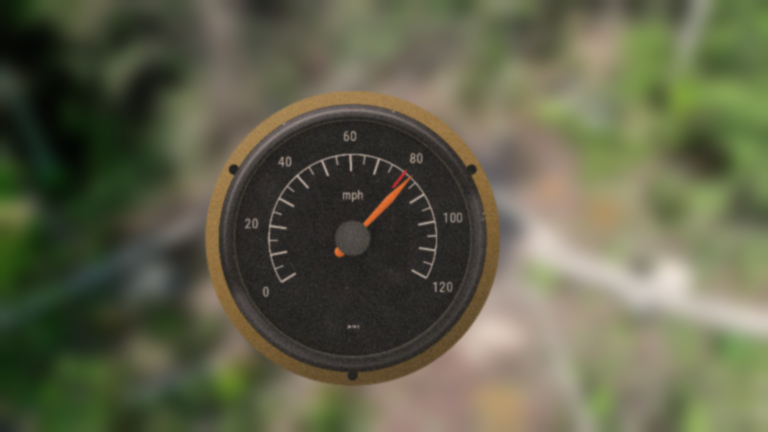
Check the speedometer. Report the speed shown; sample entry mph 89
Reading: mph 82.5
